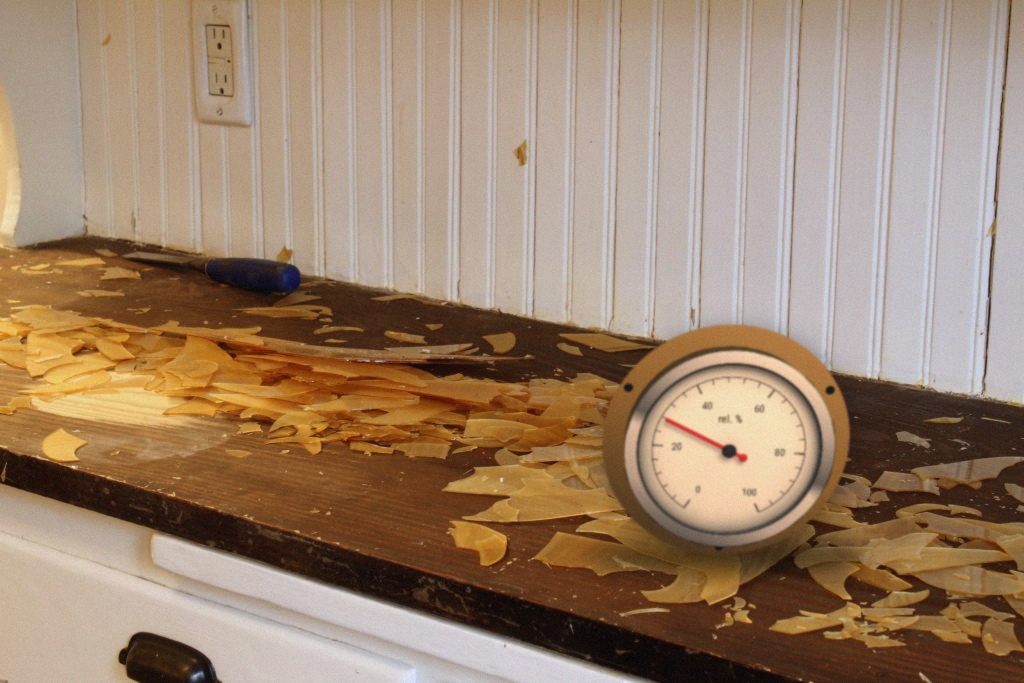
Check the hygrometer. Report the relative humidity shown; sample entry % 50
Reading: % 28
